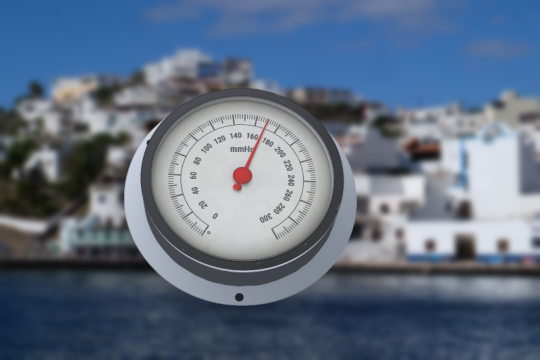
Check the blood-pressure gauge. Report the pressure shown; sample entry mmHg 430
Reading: mmHg 170
